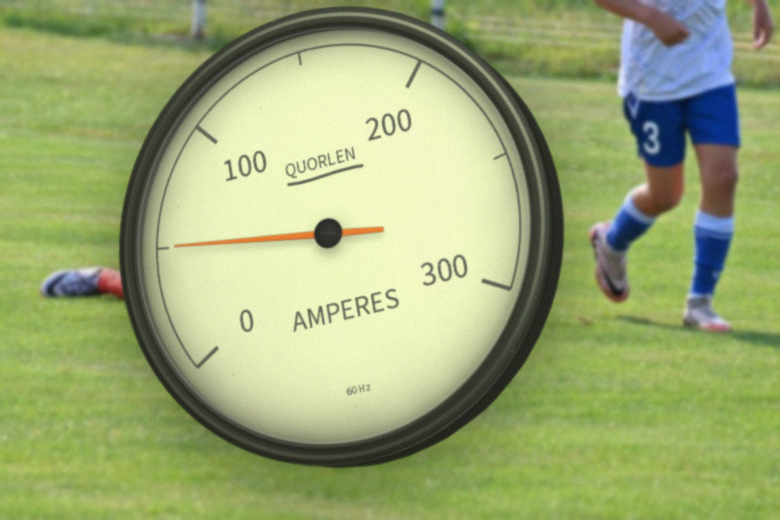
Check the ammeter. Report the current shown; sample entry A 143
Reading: A 50
